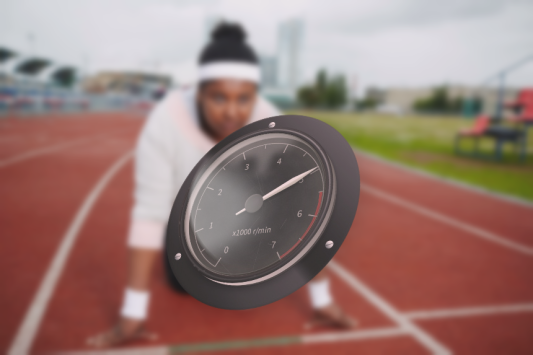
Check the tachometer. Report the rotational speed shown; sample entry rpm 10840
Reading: rpm 5000
